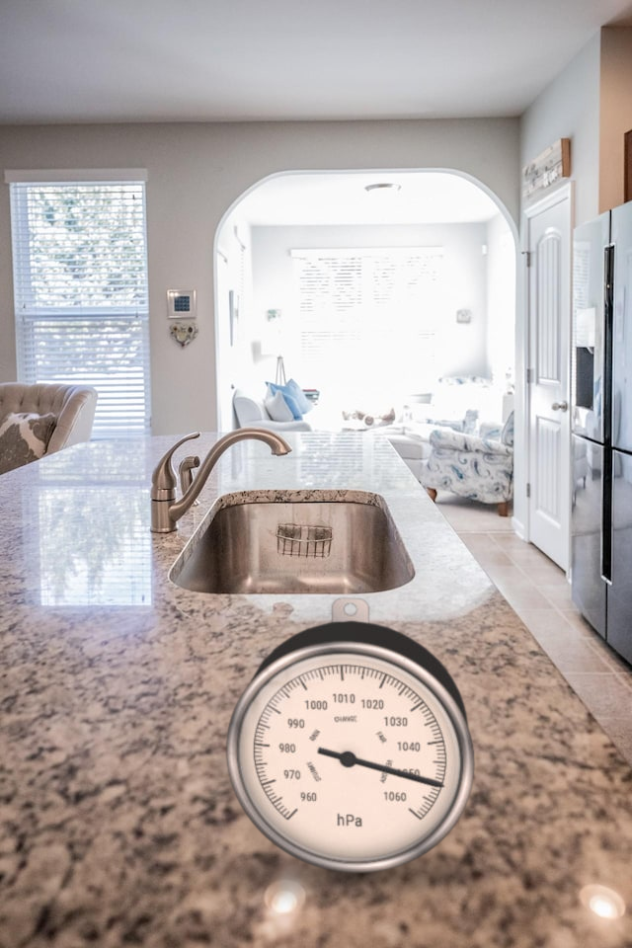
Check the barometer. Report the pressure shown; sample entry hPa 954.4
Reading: hPa 1050
